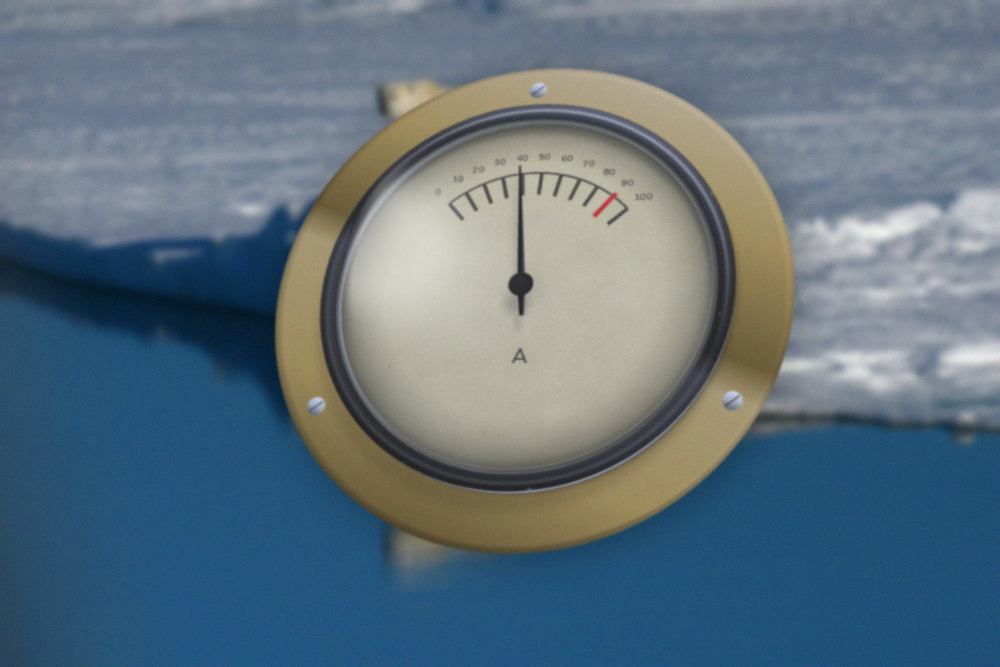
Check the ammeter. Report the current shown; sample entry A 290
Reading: A 40
